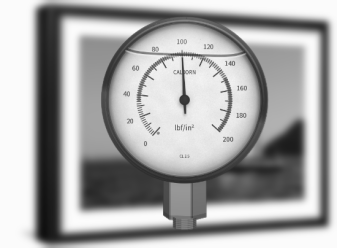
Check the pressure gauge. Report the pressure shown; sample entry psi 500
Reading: psi 100
